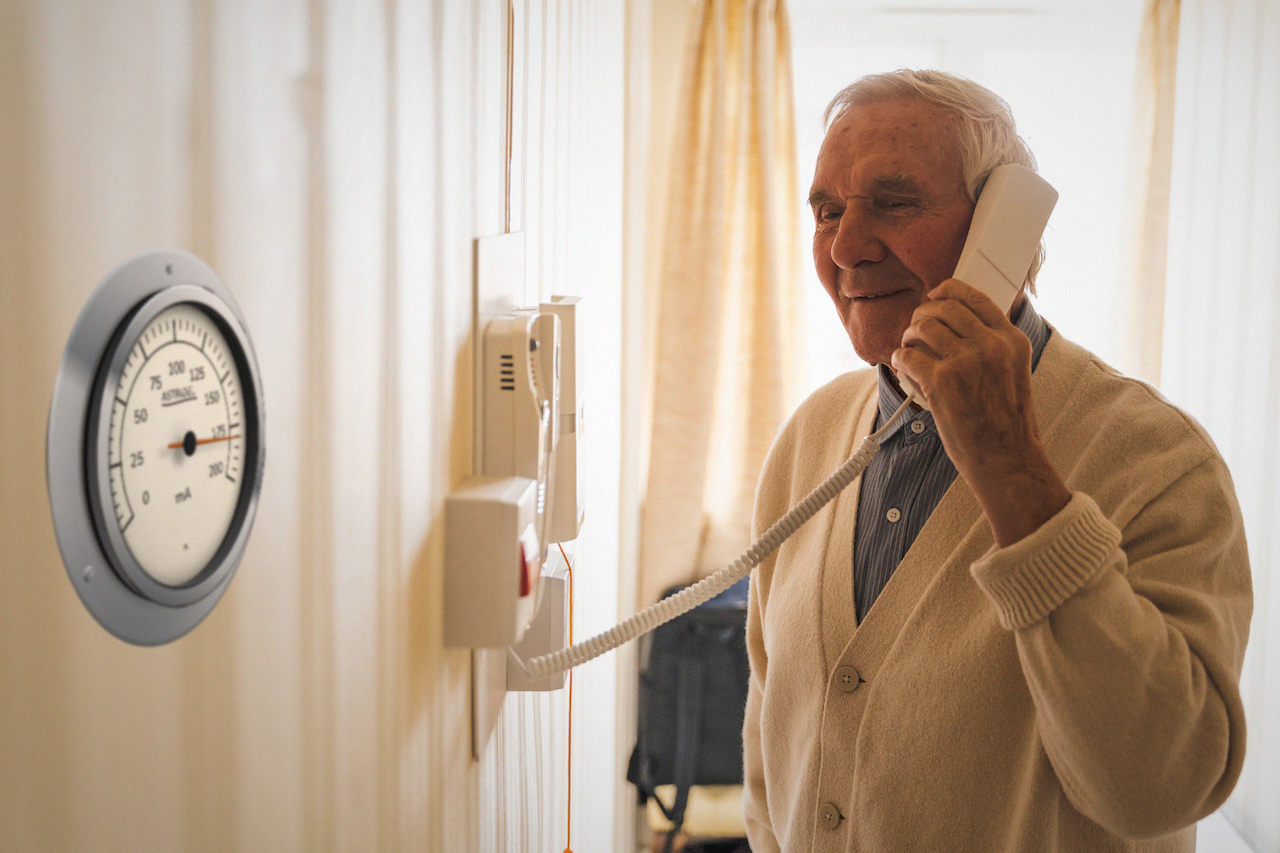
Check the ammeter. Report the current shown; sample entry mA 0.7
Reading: mA 180
